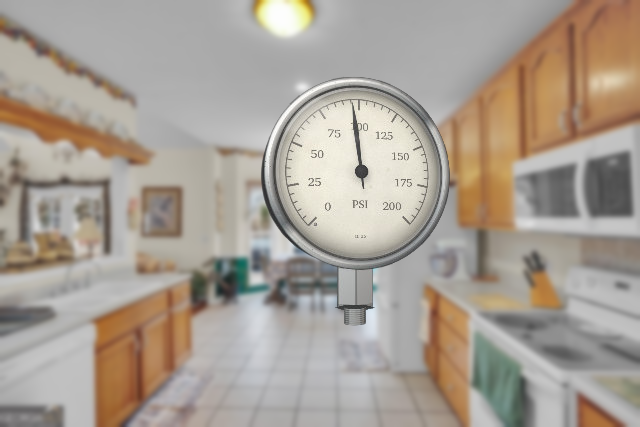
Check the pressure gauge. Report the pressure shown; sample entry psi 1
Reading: psi 95
